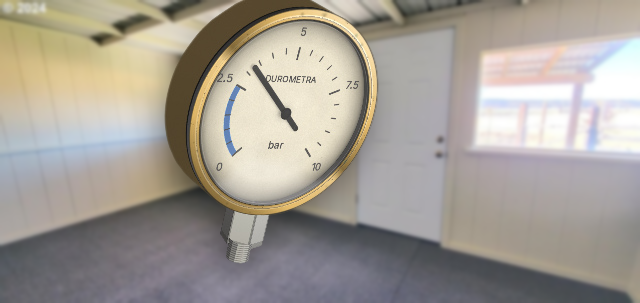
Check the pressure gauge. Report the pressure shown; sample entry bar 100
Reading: bar 3.25
